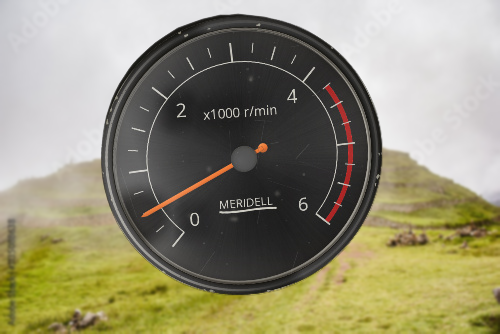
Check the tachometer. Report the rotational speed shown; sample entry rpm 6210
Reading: rpm 500
